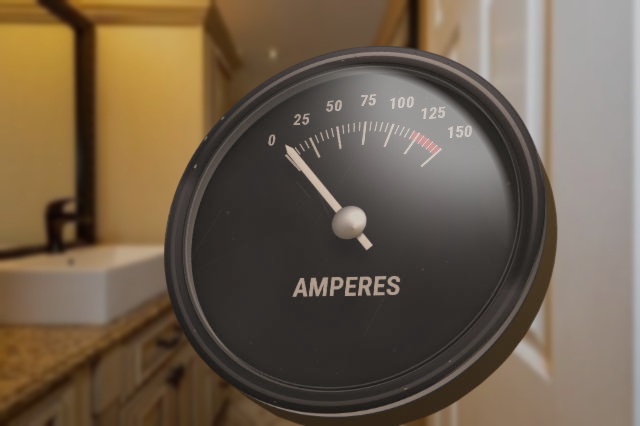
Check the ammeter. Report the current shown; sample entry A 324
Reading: A 5
